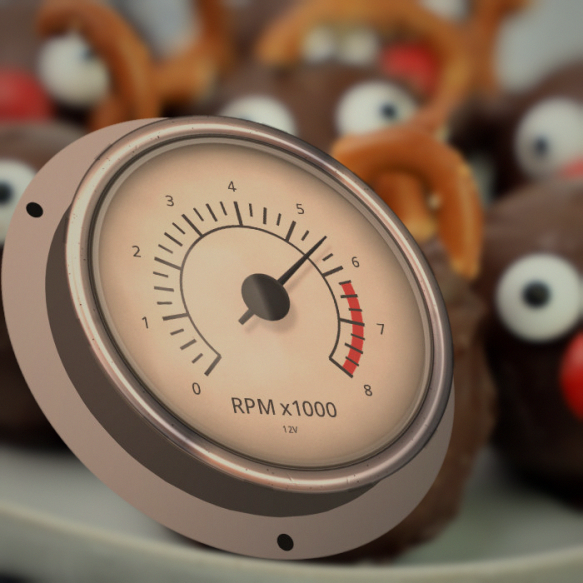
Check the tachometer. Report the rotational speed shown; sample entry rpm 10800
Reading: rpm 5500
